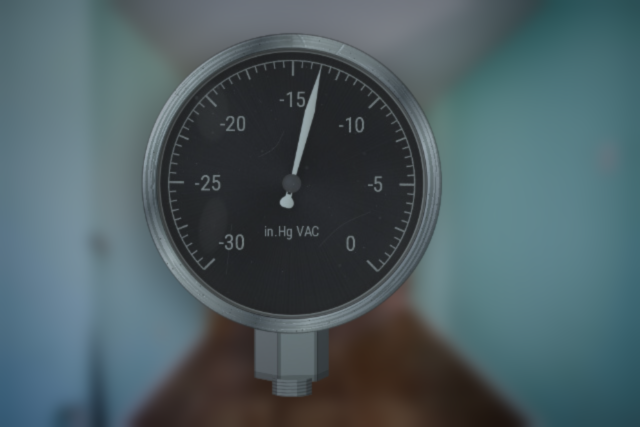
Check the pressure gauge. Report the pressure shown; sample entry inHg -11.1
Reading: inHg -13.5
